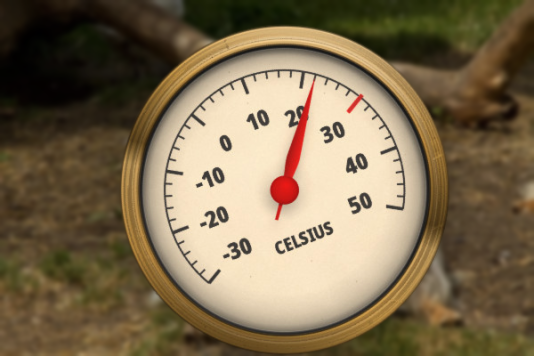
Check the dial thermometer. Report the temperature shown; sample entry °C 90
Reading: °C 22
